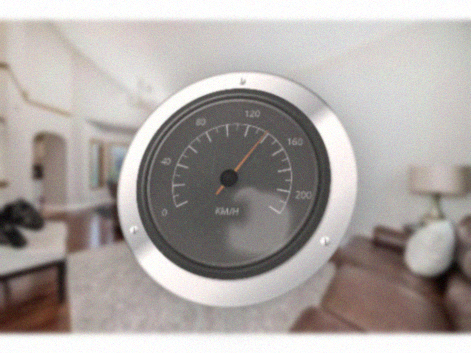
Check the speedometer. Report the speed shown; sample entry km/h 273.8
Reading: km/h 140
